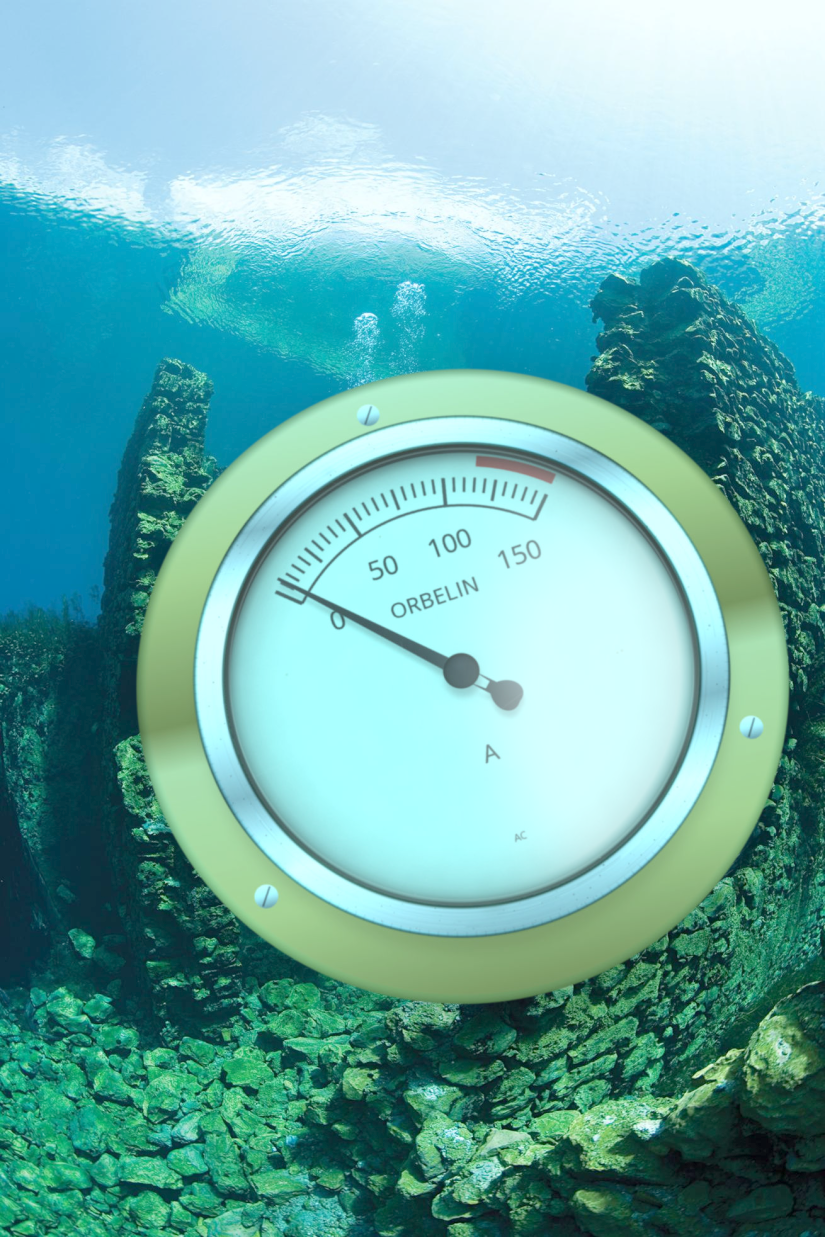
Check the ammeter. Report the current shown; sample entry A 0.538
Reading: A 5
